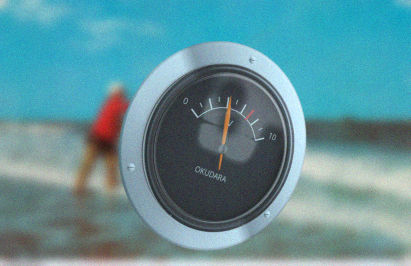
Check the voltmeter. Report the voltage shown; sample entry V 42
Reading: V 4
